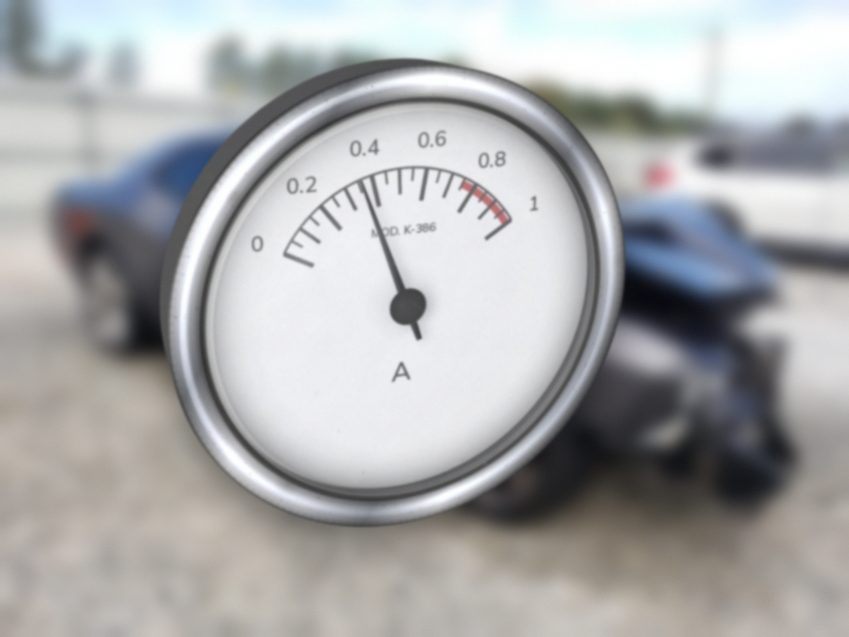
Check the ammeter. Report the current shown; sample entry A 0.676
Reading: A 0.35
